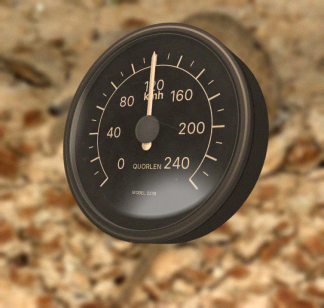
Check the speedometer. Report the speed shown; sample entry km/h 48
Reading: km/h 120
